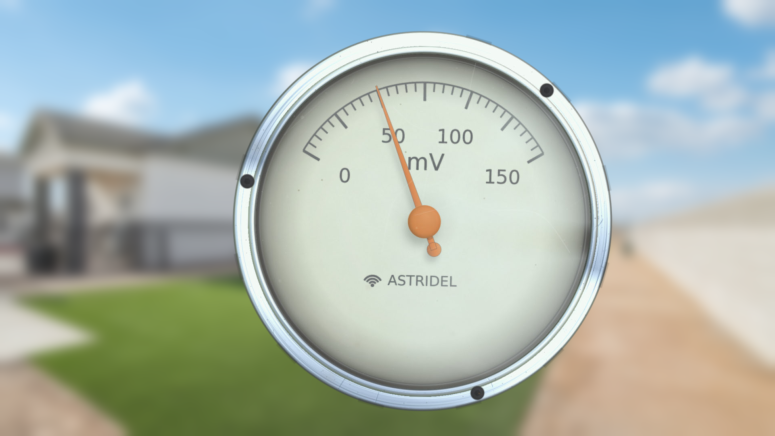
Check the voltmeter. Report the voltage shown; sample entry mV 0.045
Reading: mV 50
